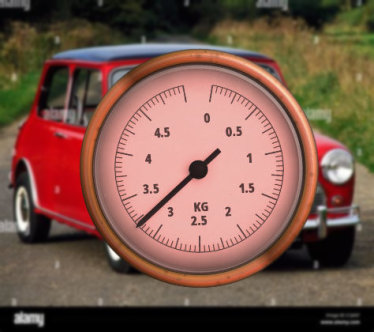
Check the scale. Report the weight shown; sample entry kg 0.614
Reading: kg 3.2
